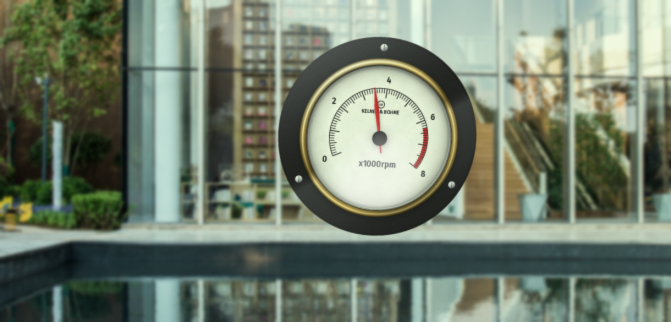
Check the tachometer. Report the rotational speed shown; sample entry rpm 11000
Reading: rpm 3500
